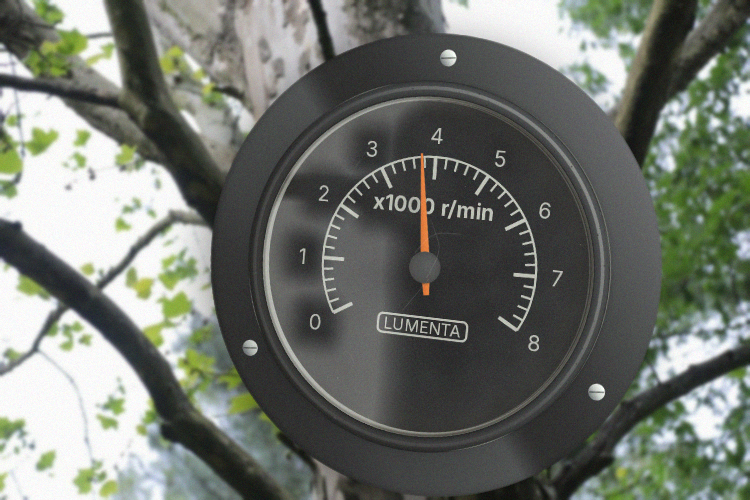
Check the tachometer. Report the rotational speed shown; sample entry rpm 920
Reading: rpm 3800
